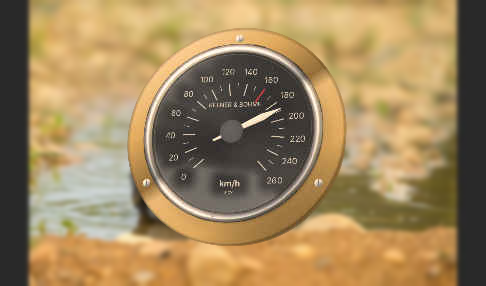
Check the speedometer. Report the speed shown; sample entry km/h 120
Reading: km/h 190
